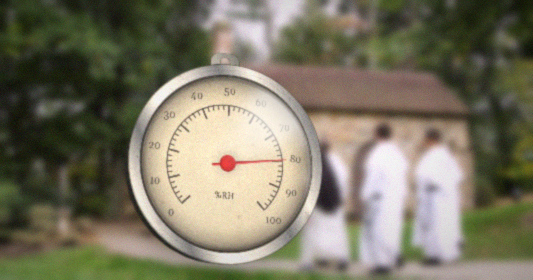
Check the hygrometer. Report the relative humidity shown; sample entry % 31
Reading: % 80
